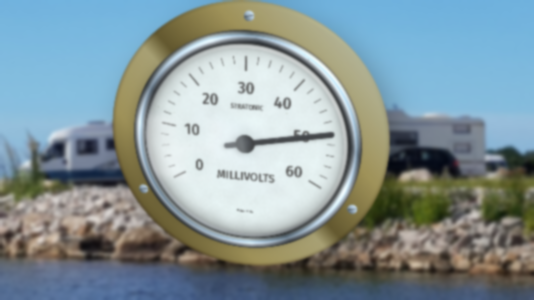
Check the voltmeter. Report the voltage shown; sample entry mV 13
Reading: mV 50
